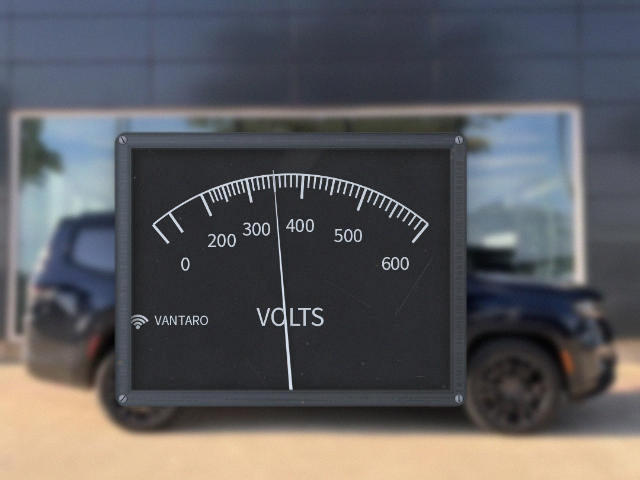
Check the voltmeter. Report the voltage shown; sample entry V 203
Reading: V 350
